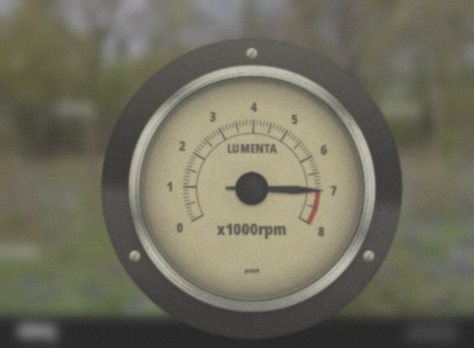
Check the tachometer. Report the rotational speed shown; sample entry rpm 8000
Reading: rpm 7000
